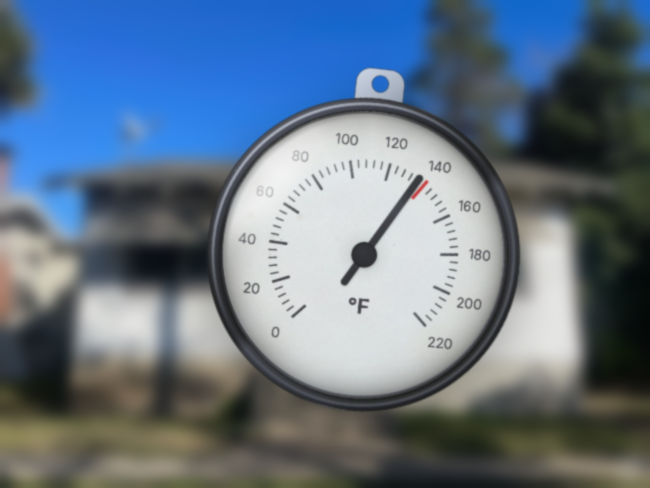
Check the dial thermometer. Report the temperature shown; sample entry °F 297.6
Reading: °F 136
